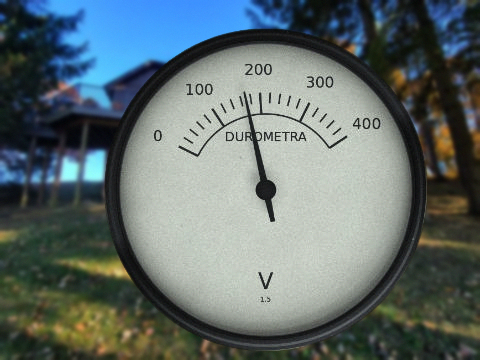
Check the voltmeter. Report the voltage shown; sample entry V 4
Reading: V 170
